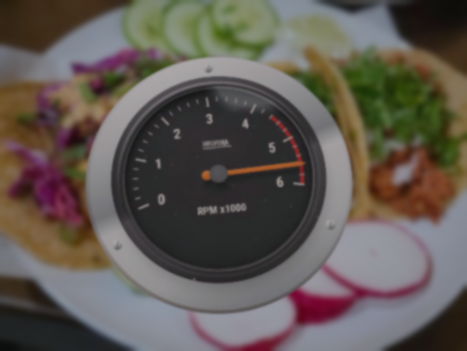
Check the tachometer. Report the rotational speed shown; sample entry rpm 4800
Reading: rpm 5600
